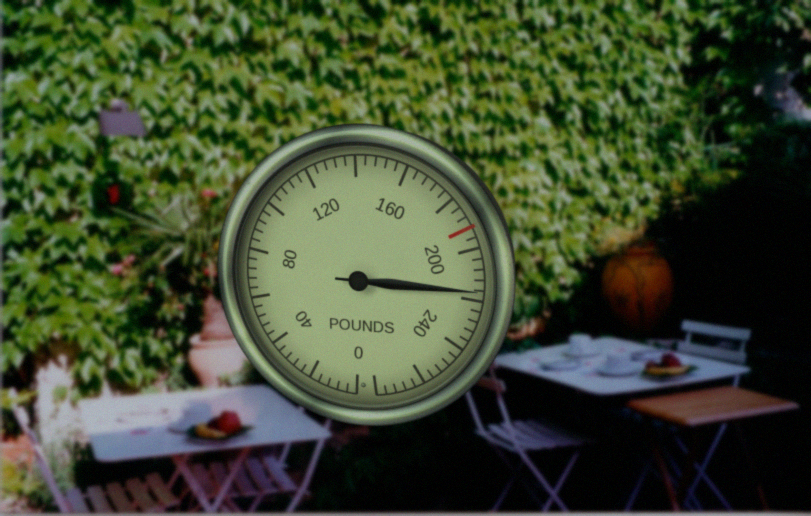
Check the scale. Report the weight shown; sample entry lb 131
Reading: lb 216
